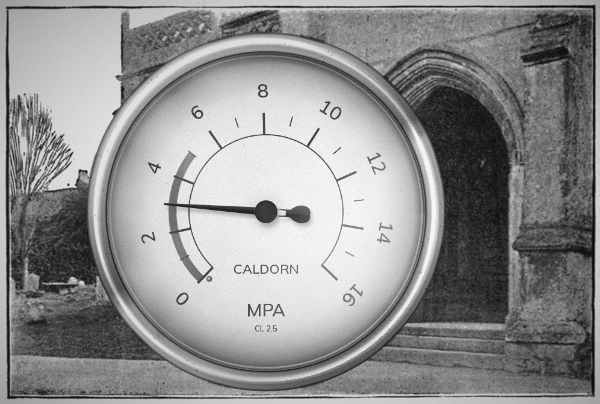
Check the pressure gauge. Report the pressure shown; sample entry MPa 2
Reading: MPa 3
